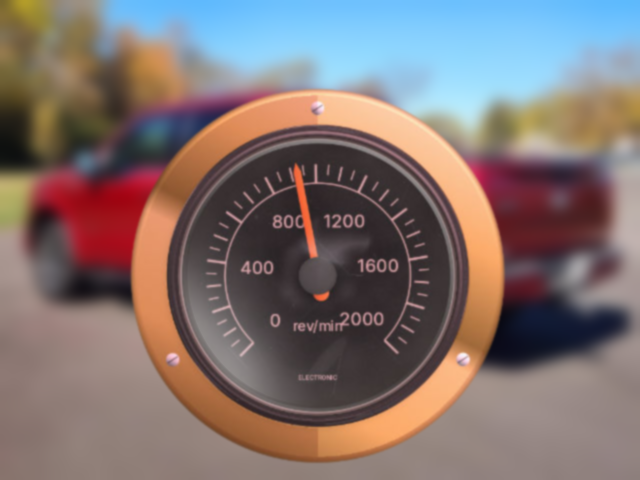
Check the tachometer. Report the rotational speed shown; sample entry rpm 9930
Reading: rpm 925
